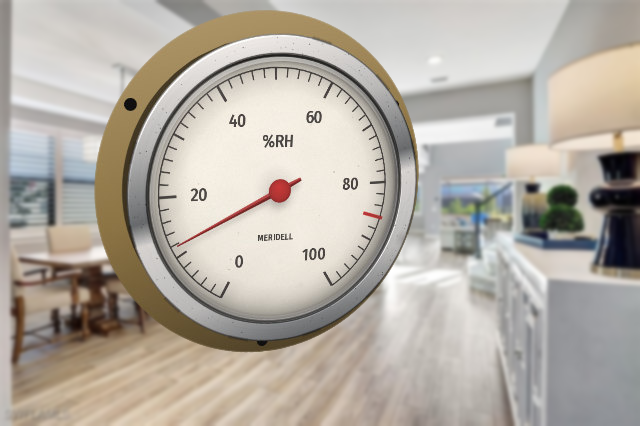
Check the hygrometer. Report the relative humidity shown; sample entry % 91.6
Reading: % 12
